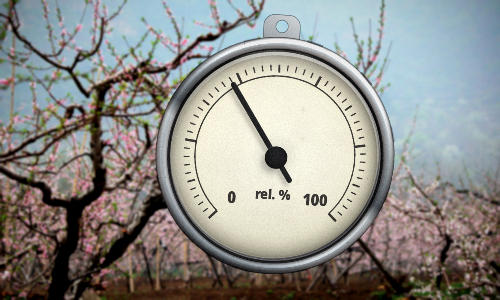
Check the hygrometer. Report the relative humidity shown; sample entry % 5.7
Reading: % 38
